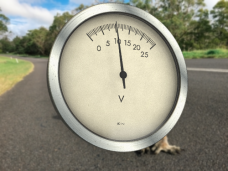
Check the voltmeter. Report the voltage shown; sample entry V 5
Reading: V 10
